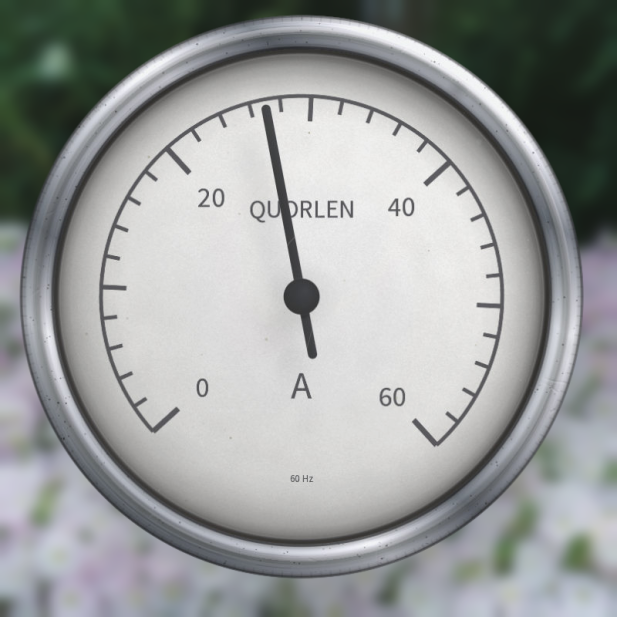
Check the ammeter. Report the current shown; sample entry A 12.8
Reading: A 27
